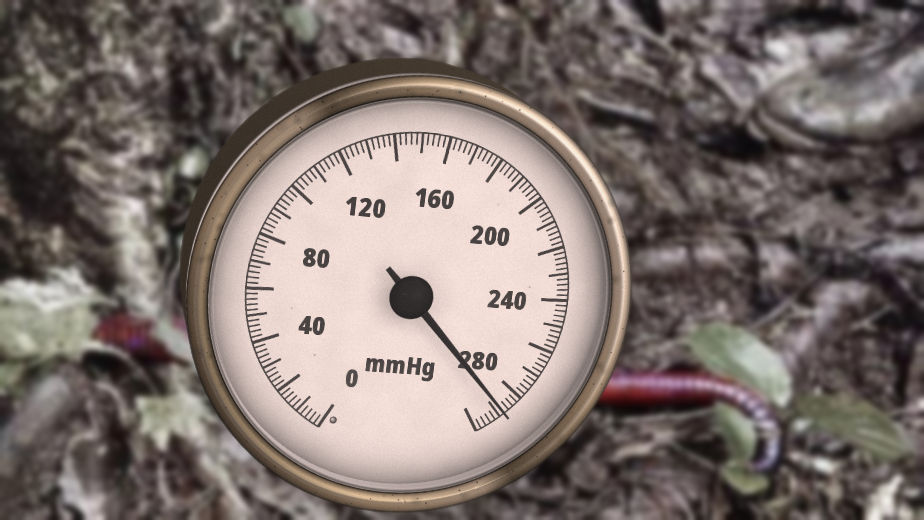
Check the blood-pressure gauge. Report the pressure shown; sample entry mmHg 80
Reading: mmHg 288
